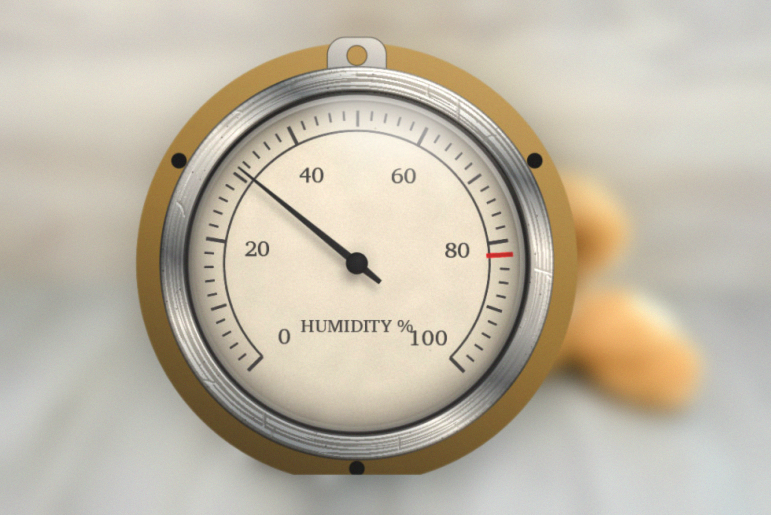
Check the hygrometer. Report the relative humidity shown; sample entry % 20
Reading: % 31
